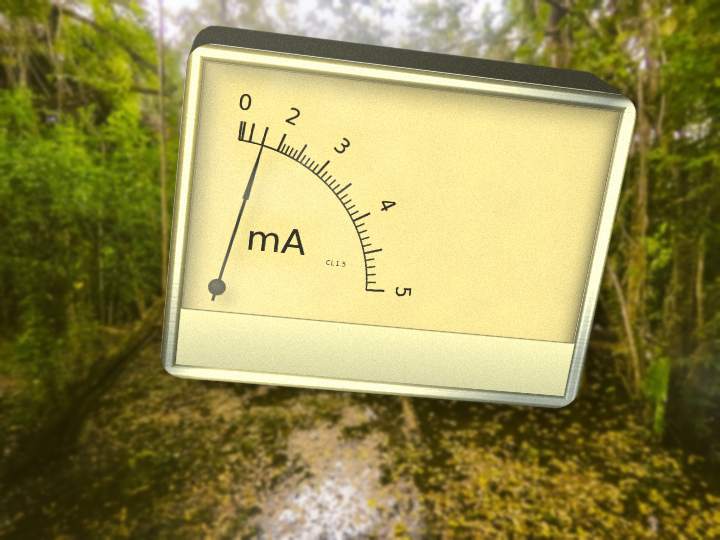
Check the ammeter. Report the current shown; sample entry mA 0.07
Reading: mA 1.5
